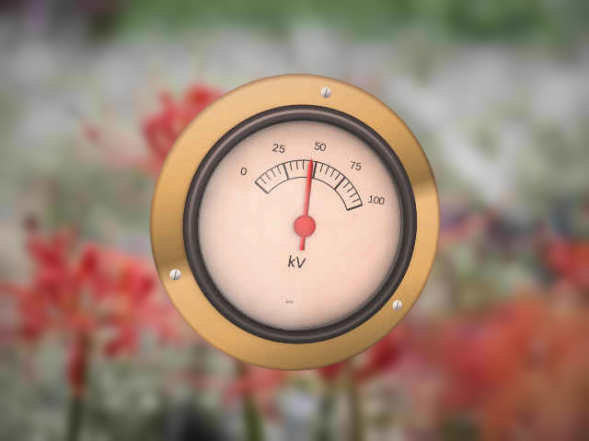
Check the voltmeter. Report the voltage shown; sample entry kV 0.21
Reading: kV 45
